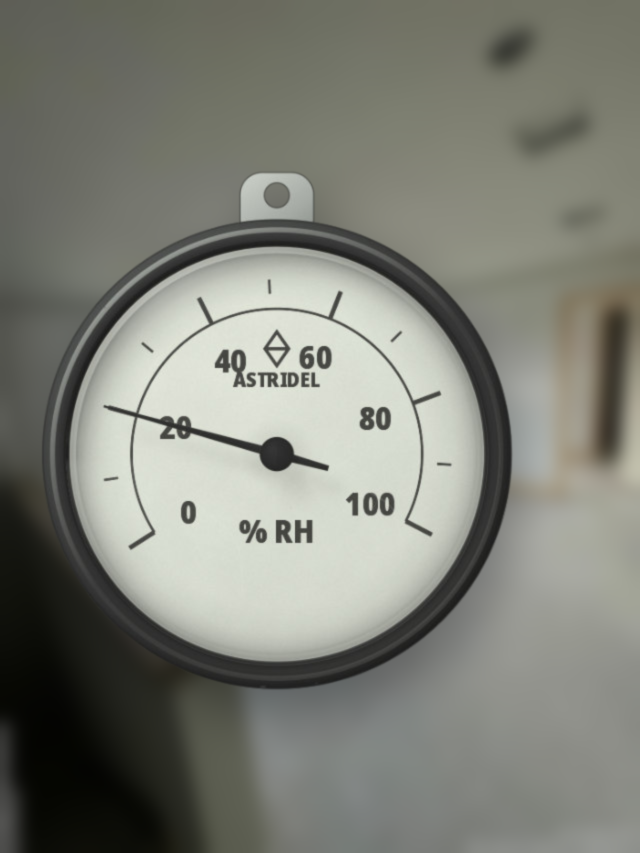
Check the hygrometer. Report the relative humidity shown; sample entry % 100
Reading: % 20
